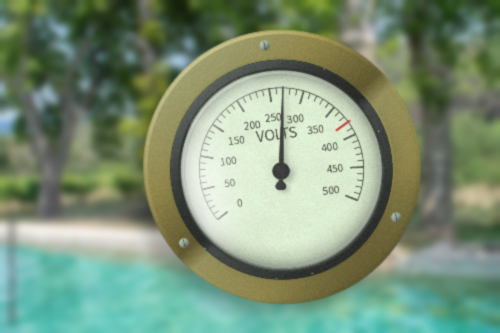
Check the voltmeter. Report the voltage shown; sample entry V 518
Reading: V 270
